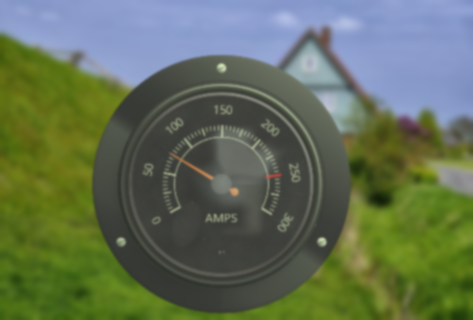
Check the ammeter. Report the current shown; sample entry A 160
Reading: A 75
